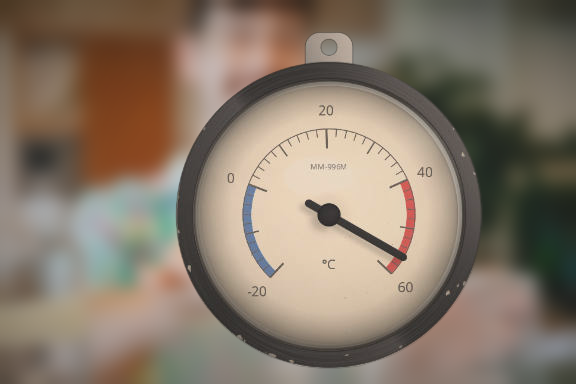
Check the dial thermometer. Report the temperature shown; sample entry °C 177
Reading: °C 56
